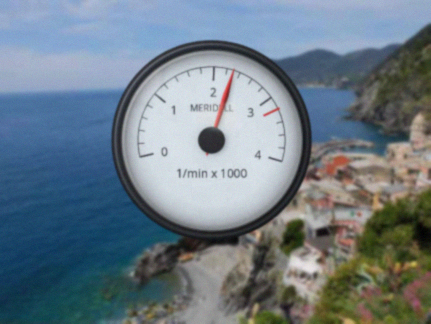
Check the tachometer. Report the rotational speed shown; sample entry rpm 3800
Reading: rpm 2300
